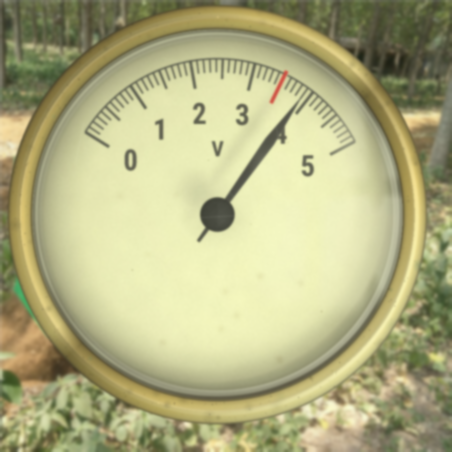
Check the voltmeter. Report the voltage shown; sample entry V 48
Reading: V 3.9
